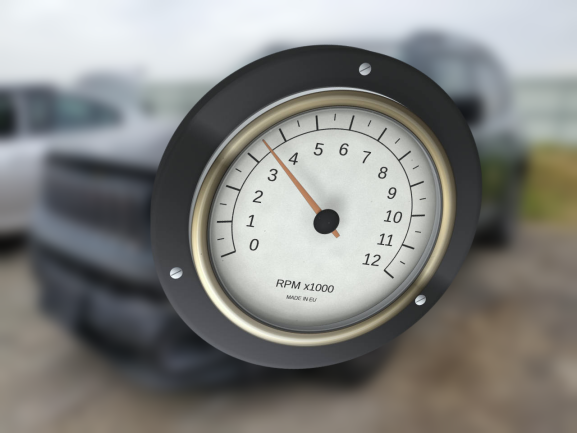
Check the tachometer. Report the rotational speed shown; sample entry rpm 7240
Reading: rpm 3500
